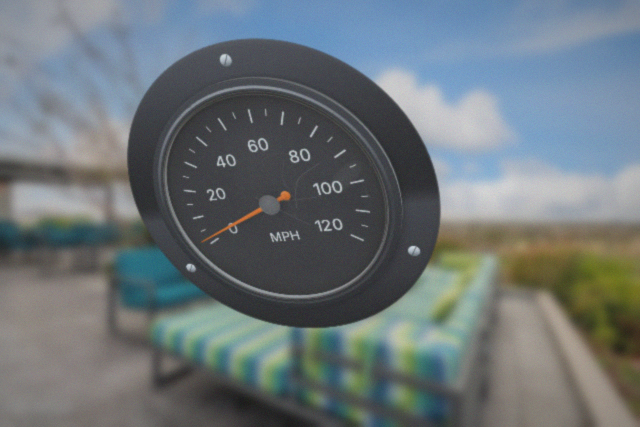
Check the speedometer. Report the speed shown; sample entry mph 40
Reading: mph 2.5
